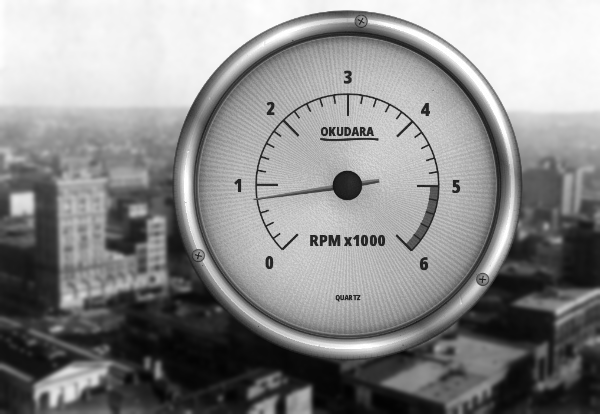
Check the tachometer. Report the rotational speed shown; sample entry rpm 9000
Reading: rpm 800
